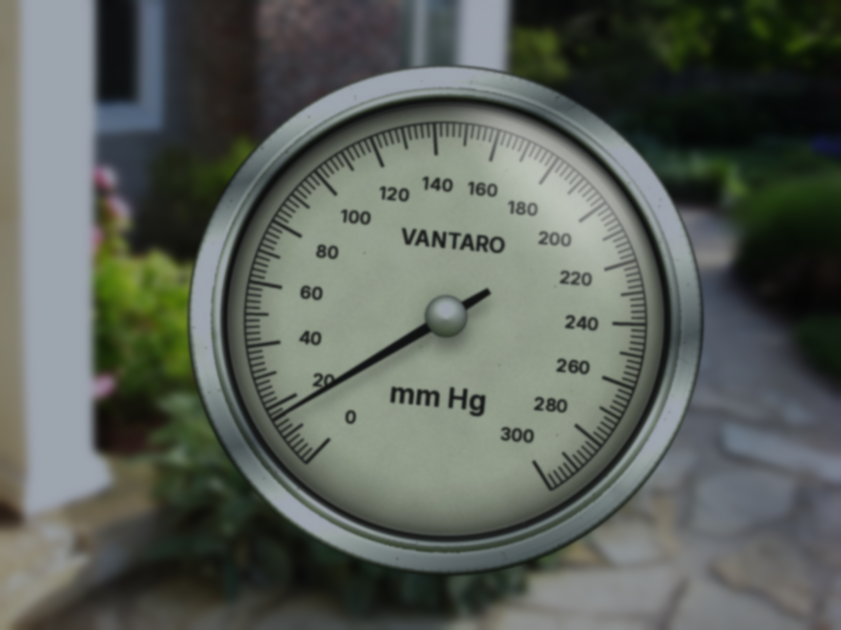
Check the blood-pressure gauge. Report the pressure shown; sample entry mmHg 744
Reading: mmHg 16
